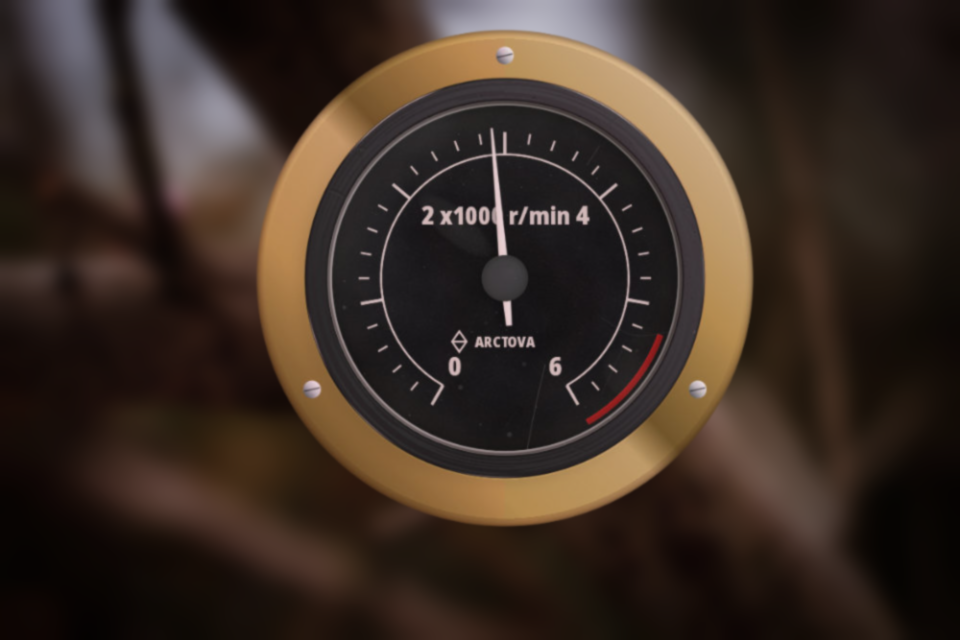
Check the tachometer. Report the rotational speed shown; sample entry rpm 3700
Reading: rpm 2900
